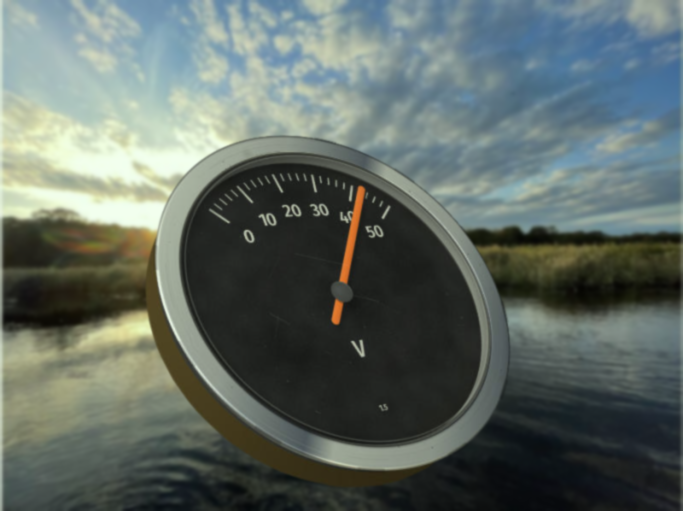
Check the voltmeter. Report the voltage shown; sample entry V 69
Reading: V 42
